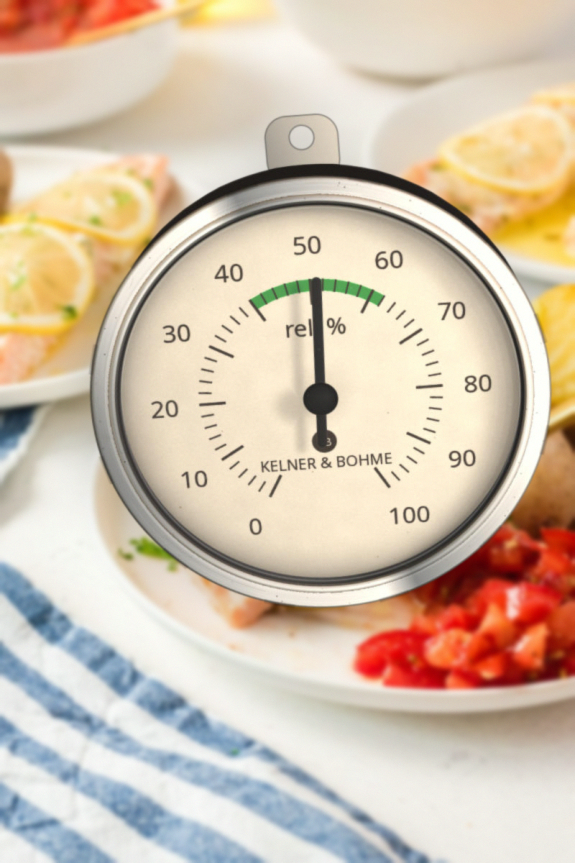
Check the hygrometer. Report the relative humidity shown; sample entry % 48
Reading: % 51
